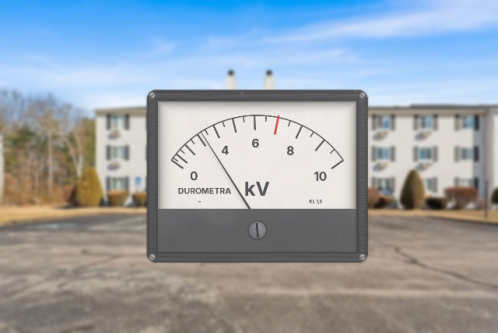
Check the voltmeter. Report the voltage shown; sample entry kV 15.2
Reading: kV 3.25
